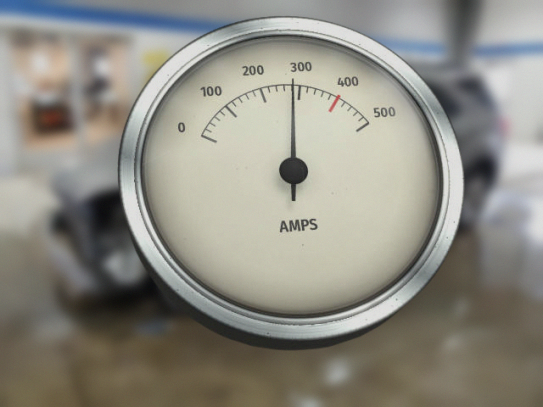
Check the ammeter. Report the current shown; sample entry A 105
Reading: A 280
